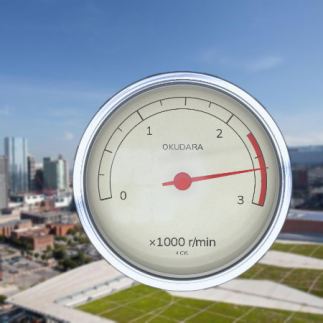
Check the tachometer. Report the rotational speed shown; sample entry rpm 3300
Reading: rpm 2625
